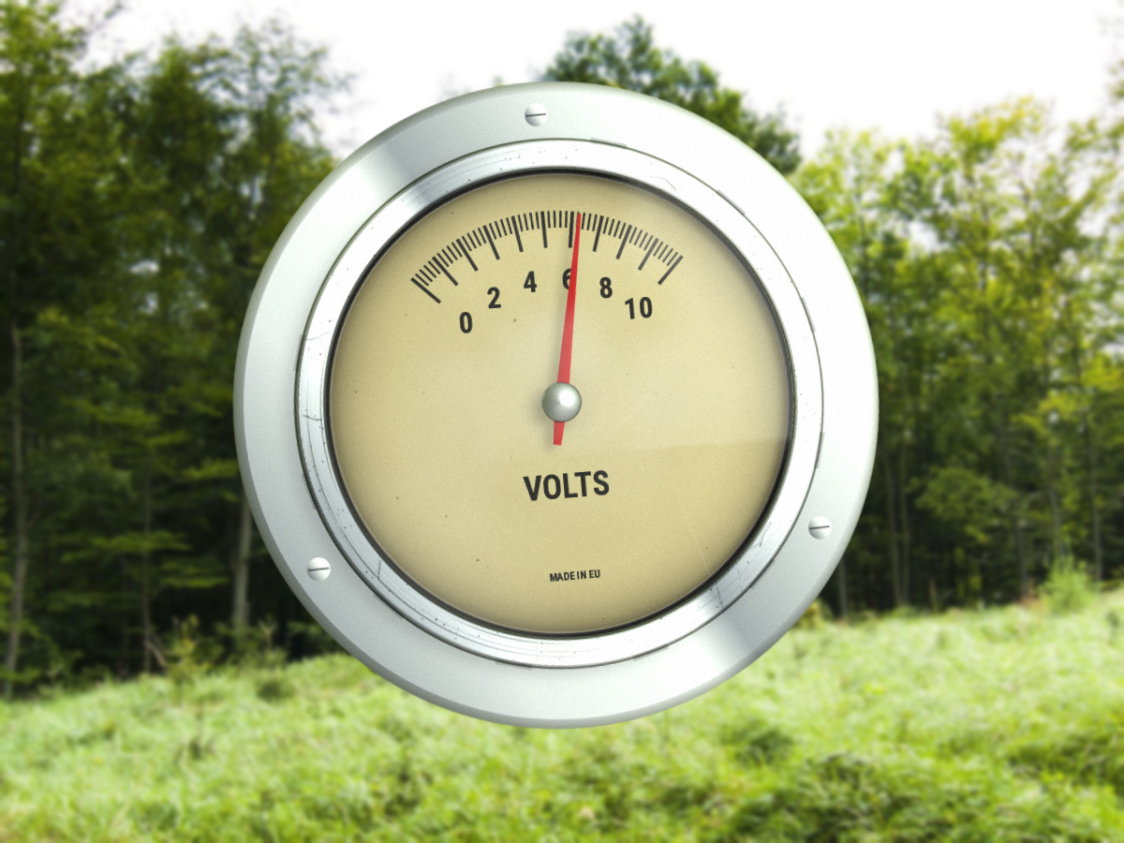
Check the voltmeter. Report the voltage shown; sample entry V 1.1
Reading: V 6.2
